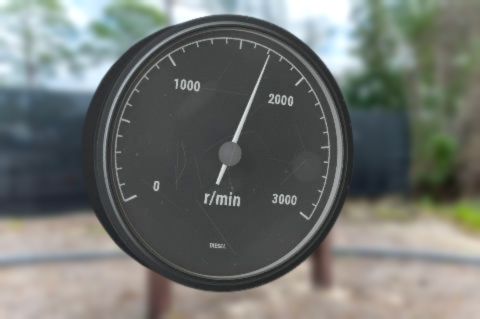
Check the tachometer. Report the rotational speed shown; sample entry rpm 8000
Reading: rpm 1700
